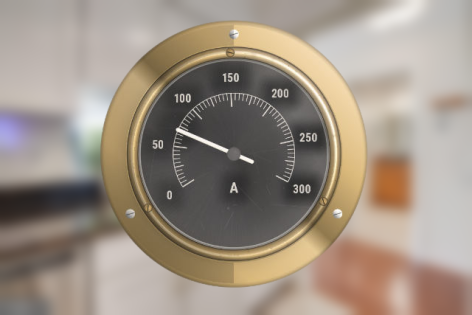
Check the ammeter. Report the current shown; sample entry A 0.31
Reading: A 70
